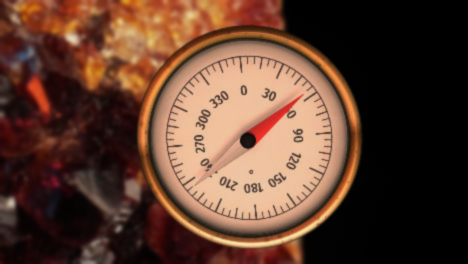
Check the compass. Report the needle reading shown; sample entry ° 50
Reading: ° 55
